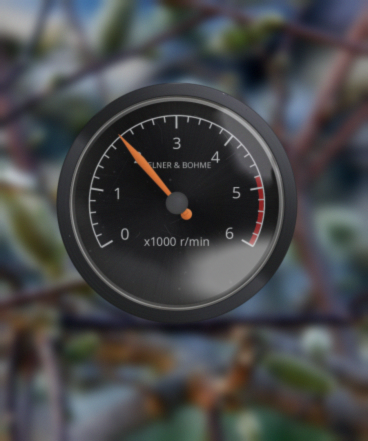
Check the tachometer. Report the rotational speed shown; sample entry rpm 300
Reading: rpm 2000
